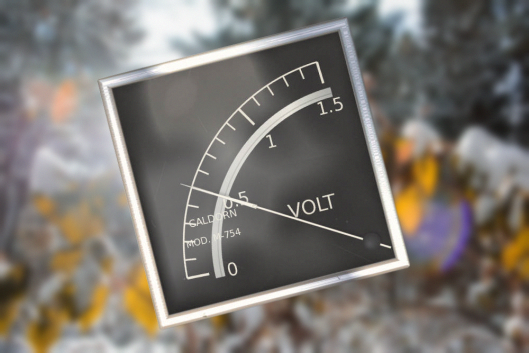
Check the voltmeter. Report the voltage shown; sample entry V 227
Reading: V 0.5
